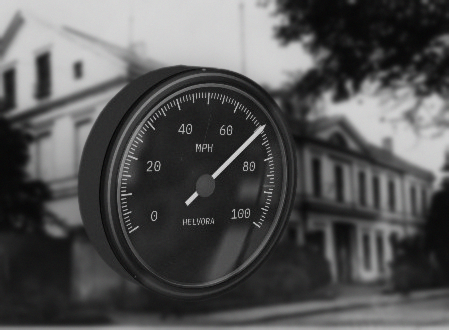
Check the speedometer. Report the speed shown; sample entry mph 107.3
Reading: mph 70
